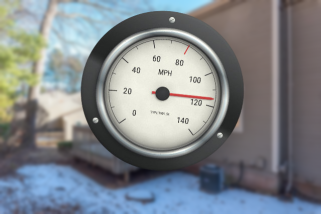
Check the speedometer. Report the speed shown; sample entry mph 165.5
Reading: mph 115
